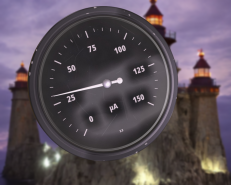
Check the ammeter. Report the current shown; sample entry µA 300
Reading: µA 30
